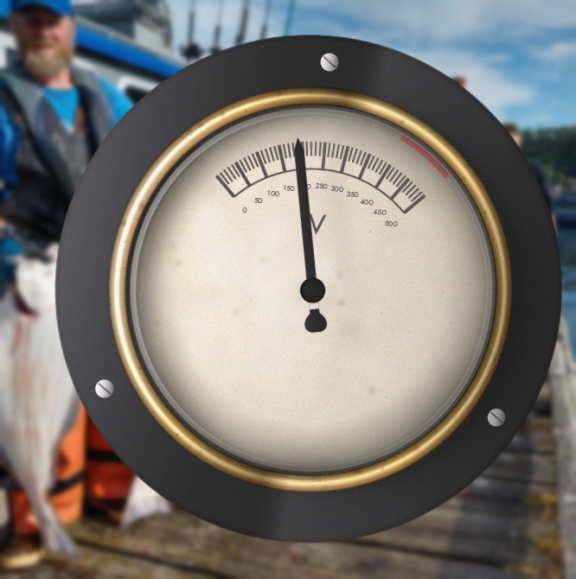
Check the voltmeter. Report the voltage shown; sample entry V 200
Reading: V 190
